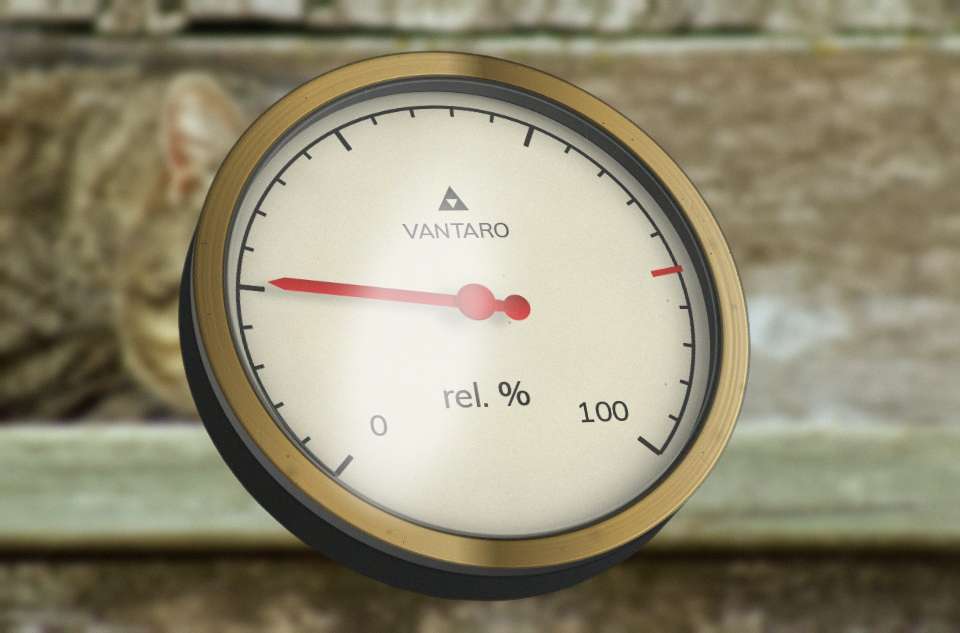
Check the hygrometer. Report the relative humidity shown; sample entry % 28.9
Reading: % 20
